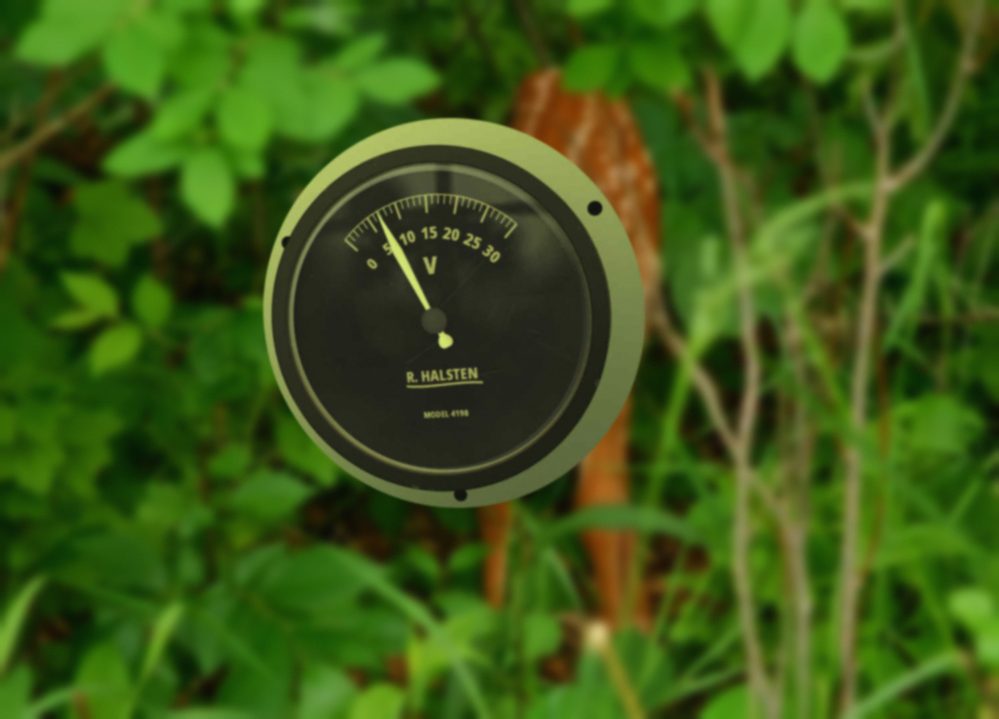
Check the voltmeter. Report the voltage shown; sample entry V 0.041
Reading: V 7
